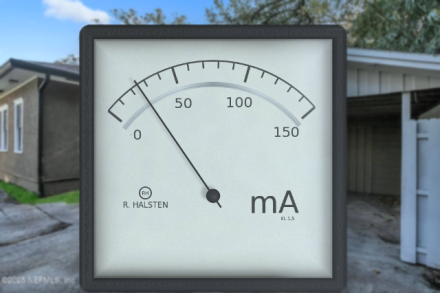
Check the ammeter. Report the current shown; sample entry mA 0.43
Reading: mA 25
